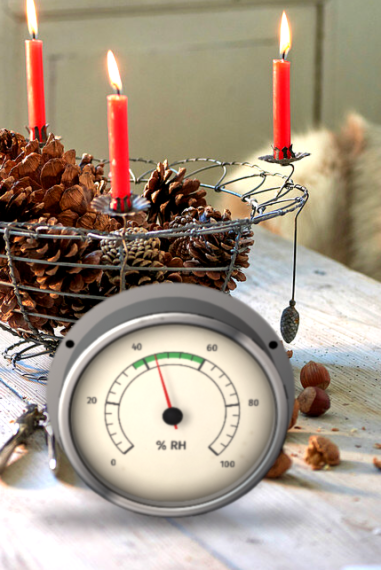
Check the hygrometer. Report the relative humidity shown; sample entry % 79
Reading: % 44
